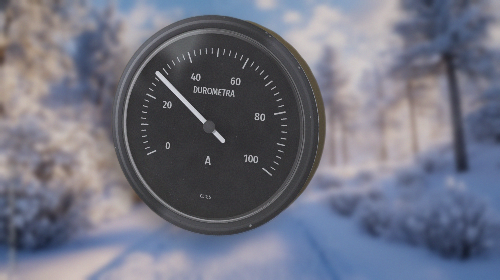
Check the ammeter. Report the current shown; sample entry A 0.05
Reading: A 28
